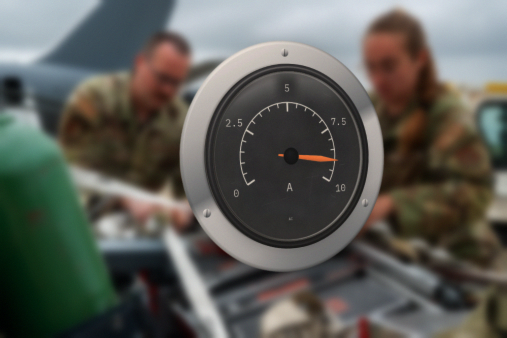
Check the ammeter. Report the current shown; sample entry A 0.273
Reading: A 9
